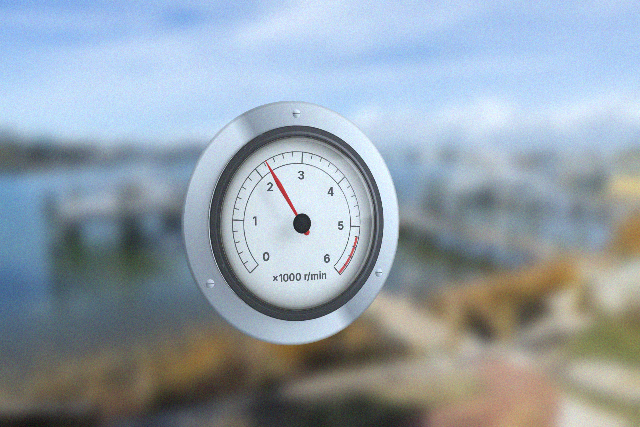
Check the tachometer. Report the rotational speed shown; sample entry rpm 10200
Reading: rpm 2200
